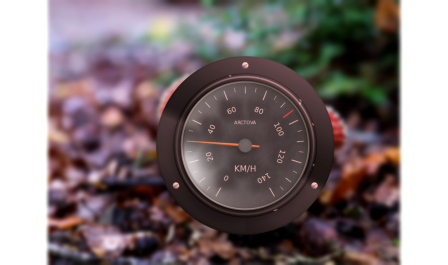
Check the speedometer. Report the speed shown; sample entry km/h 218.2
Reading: km/h 30
